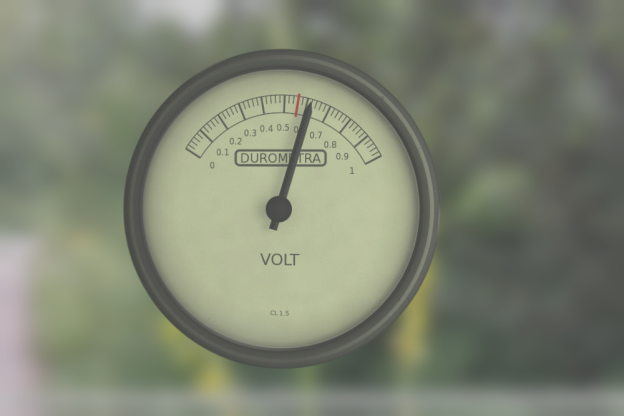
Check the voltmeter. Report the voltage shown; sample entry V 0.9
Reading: V 0.62
